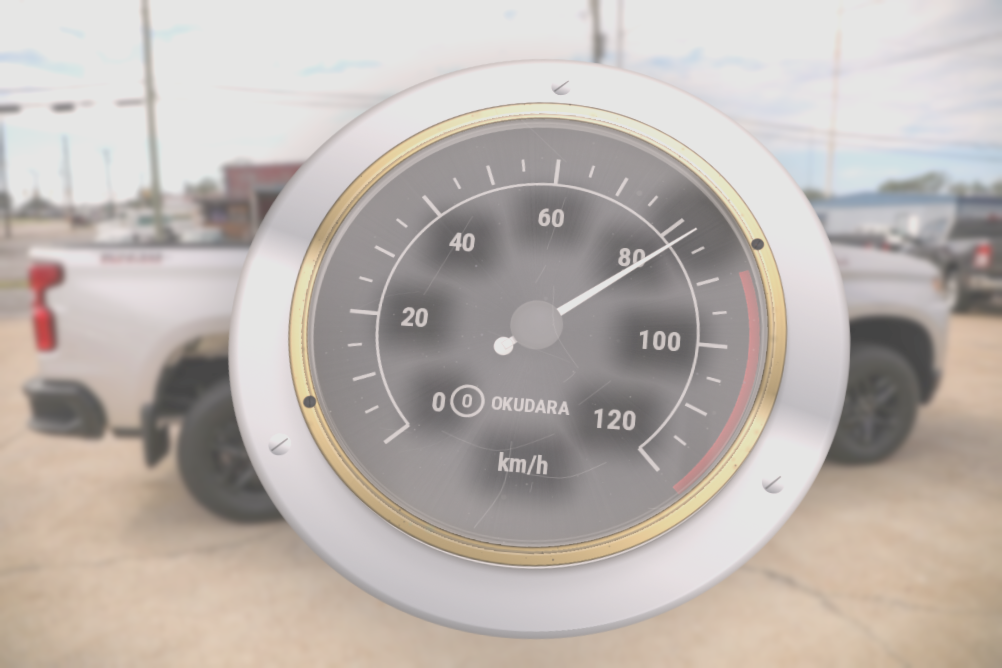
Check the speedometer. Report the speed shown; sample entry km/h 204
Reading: km/h 82.5
